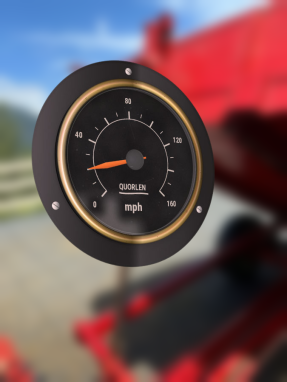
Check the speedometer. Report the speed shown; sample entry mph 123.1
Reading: mph 20
